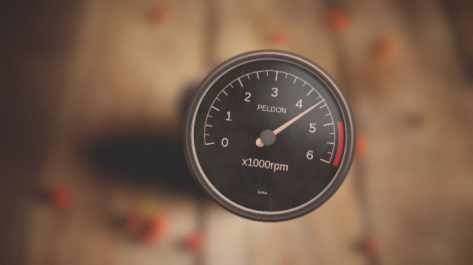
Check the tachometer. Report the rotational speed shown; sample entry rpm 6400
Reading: rpm 4375
